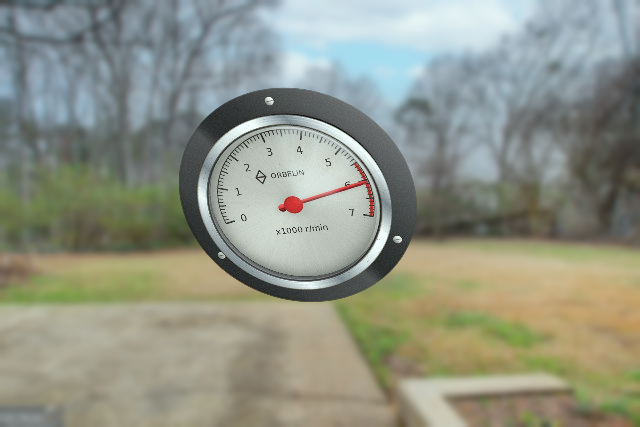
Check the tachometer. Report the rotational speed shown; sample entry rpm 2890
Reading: rpm 6000
